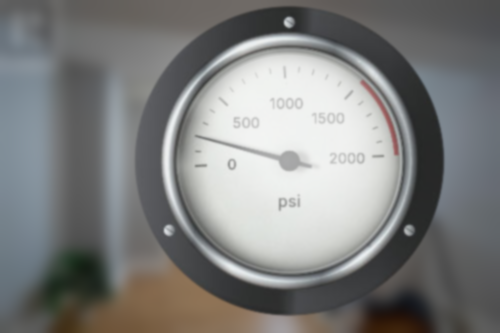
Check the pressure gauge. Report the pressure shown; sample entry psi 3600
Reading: psi 200
